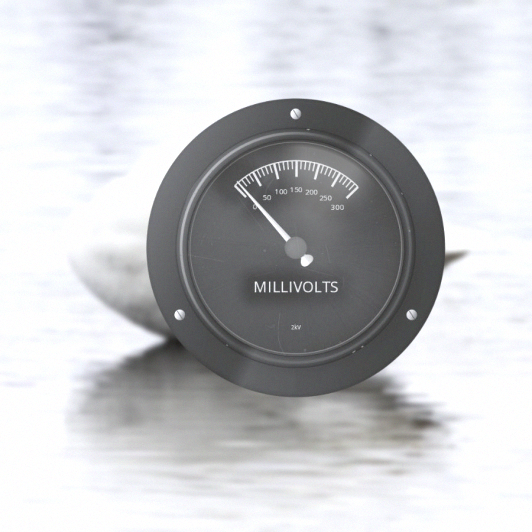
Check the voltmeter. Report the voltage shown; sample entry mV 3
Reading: mV 10
